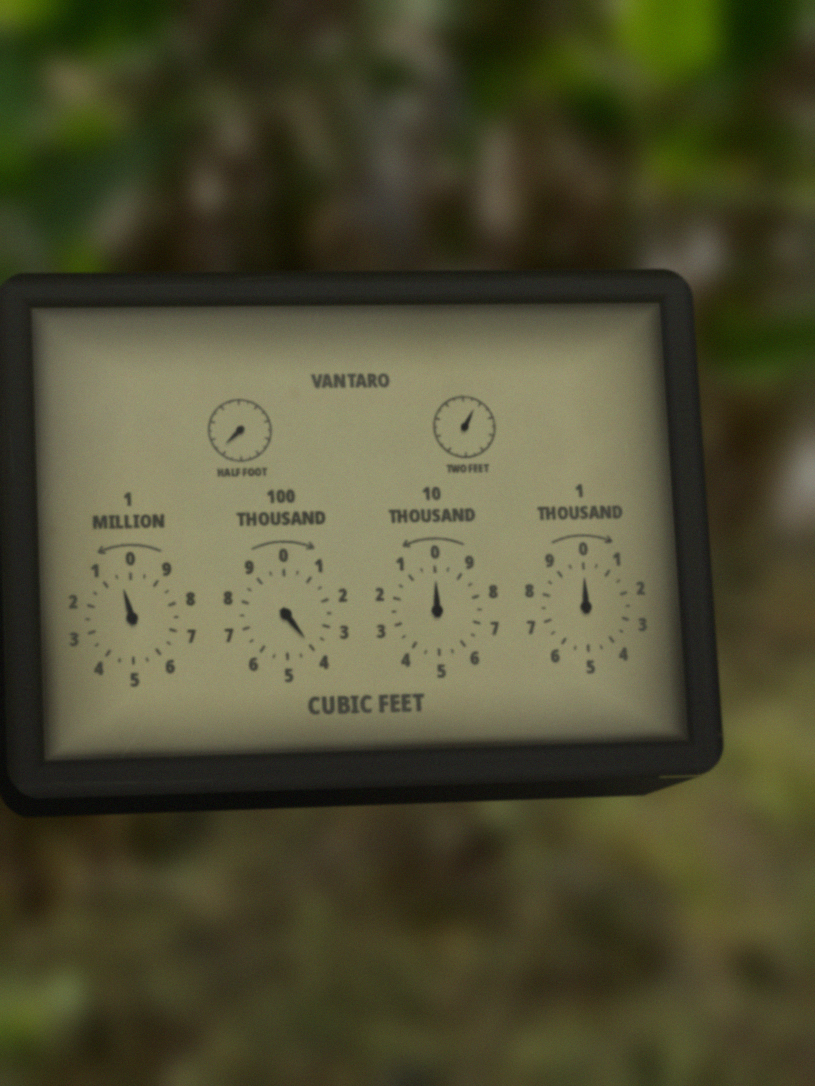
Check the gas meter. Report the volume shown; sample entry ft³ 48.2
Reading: ft³ 40000
